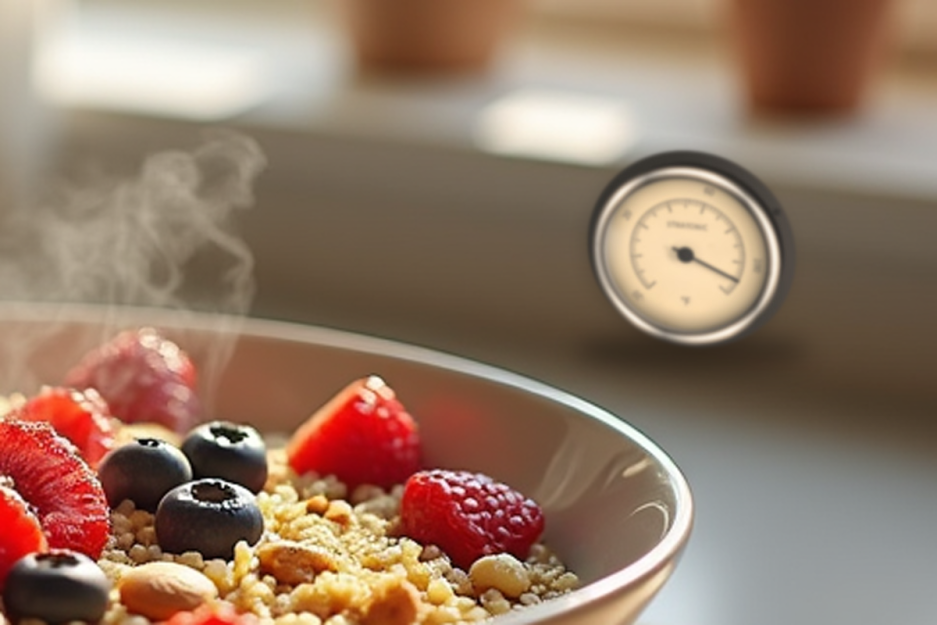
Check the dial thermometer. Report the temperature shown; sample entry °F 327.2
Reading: °F 110
